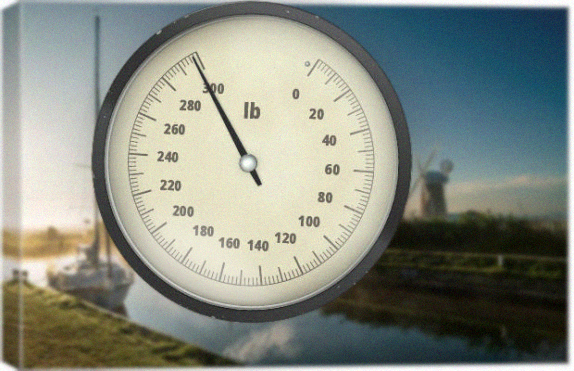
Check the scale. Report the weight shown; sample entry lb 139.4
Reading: lb 298
